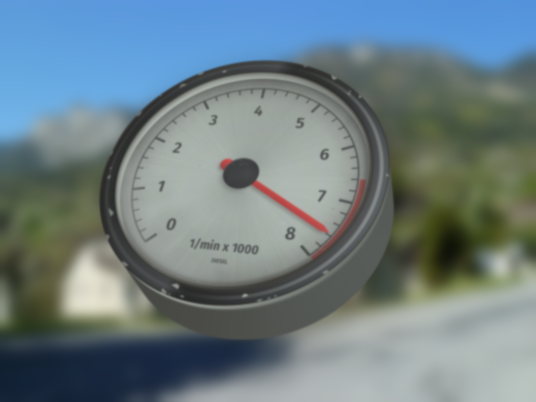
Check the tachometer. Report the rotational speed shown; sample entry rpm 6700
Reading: rpm 7600
